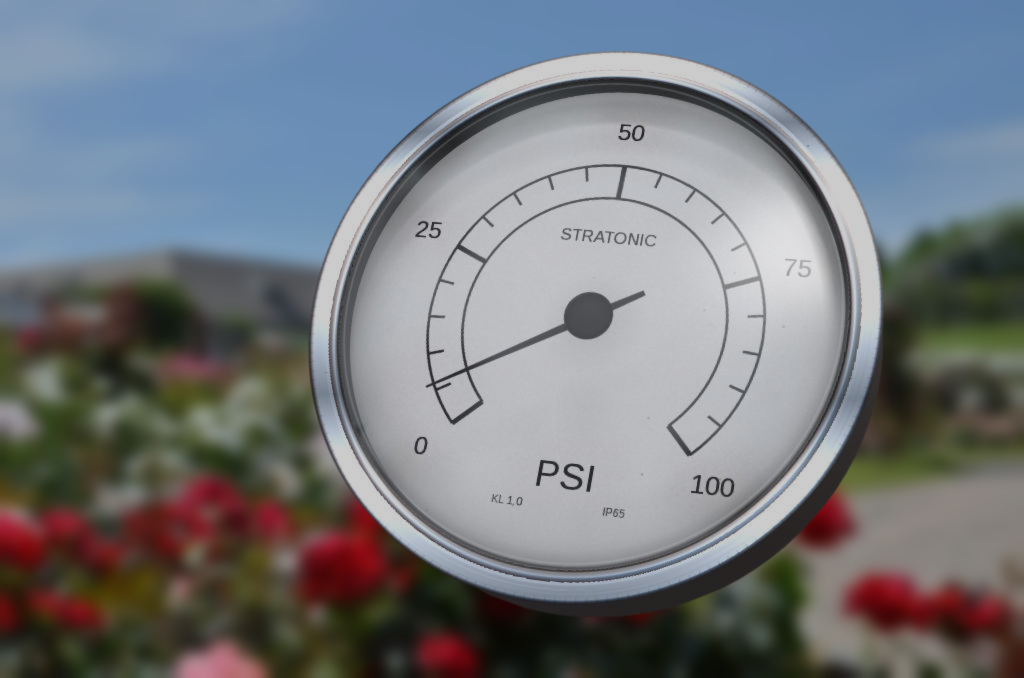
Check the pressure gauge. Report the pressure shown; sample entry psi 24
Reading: psi 5
